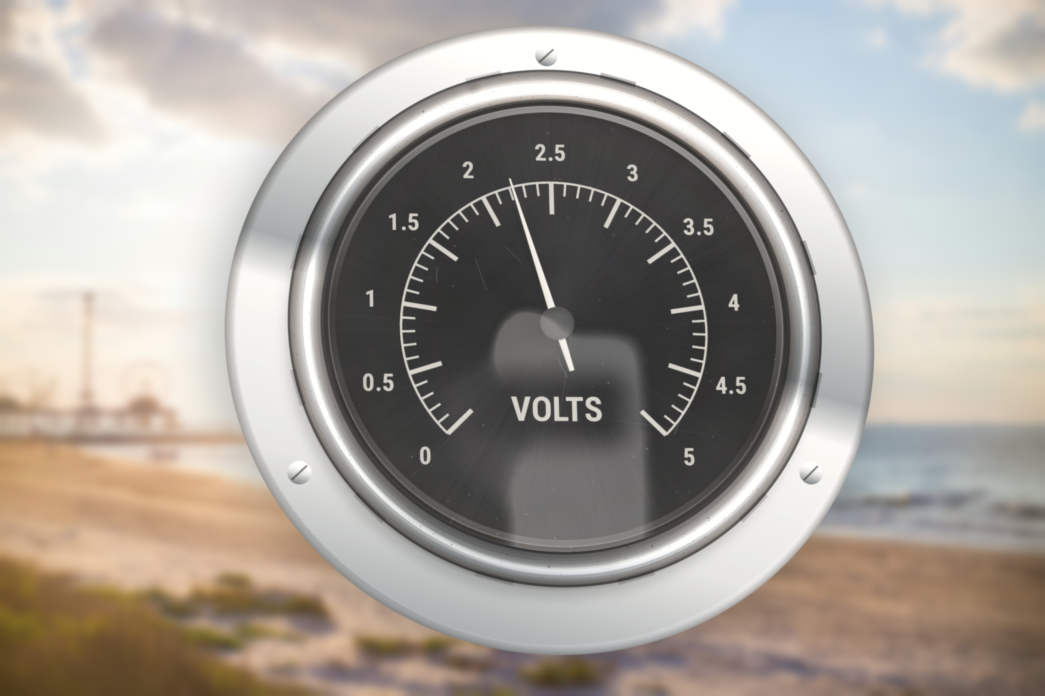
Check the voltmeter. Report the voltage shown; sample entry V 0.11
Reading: V 2.2
